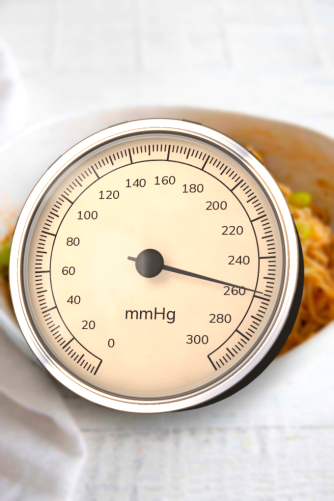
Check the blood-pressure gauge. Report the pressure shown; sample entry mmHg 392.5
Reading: mmHg 258
